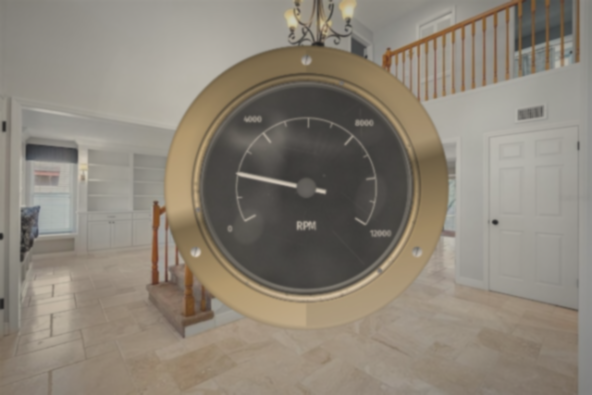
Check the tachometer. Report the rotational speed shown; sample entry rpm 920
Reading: rpm 2000
